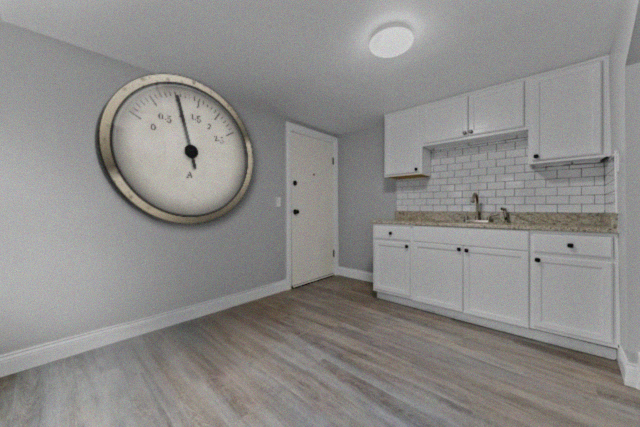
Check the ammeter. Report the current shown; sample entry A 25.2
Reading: A 1
